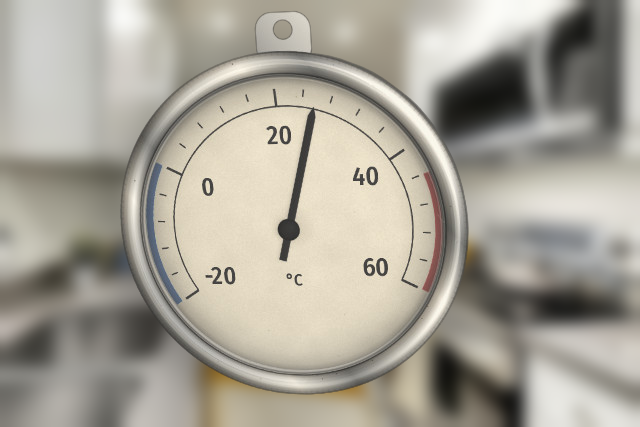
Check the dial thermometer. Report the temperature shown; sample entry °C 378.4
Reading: °C 26
